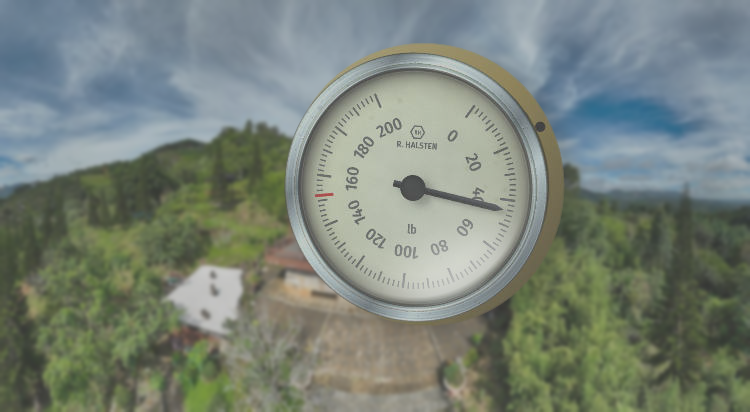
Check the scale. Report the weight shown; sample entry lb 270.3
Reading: lb 44
